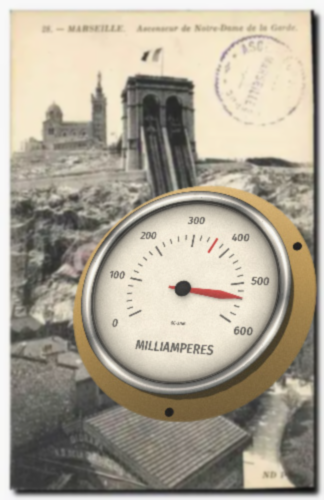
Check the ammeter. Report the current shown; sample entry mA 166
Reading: mA 540
